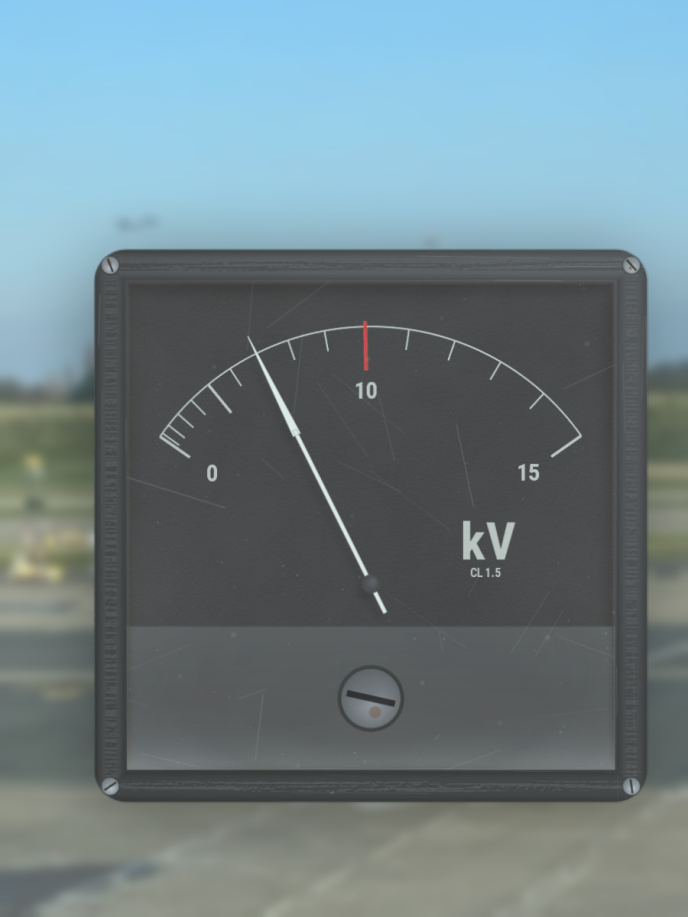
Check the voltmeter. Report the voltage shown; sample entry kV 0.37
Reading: kV 7
